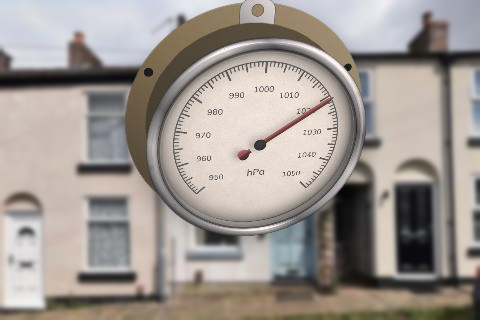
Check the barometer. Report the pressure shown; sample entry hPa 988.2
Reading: hPa 1020
